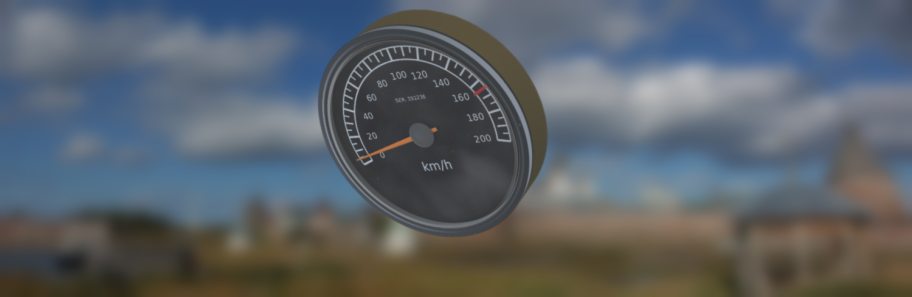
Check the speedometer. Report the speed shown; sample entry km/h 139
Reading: km/h 5
